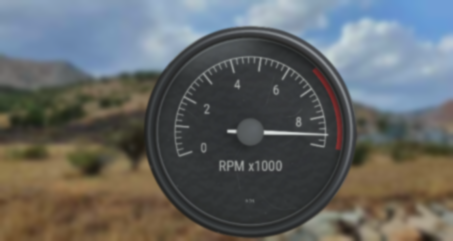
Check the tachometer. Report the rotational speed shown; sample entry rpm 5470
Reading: rpm 8600
